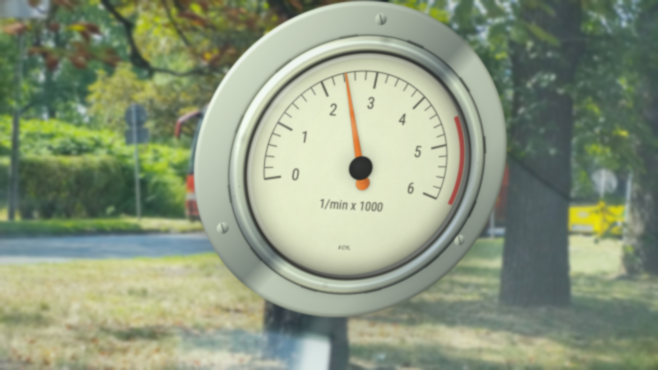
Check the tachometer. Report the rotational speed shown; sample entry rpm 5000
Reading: rpm 2400
